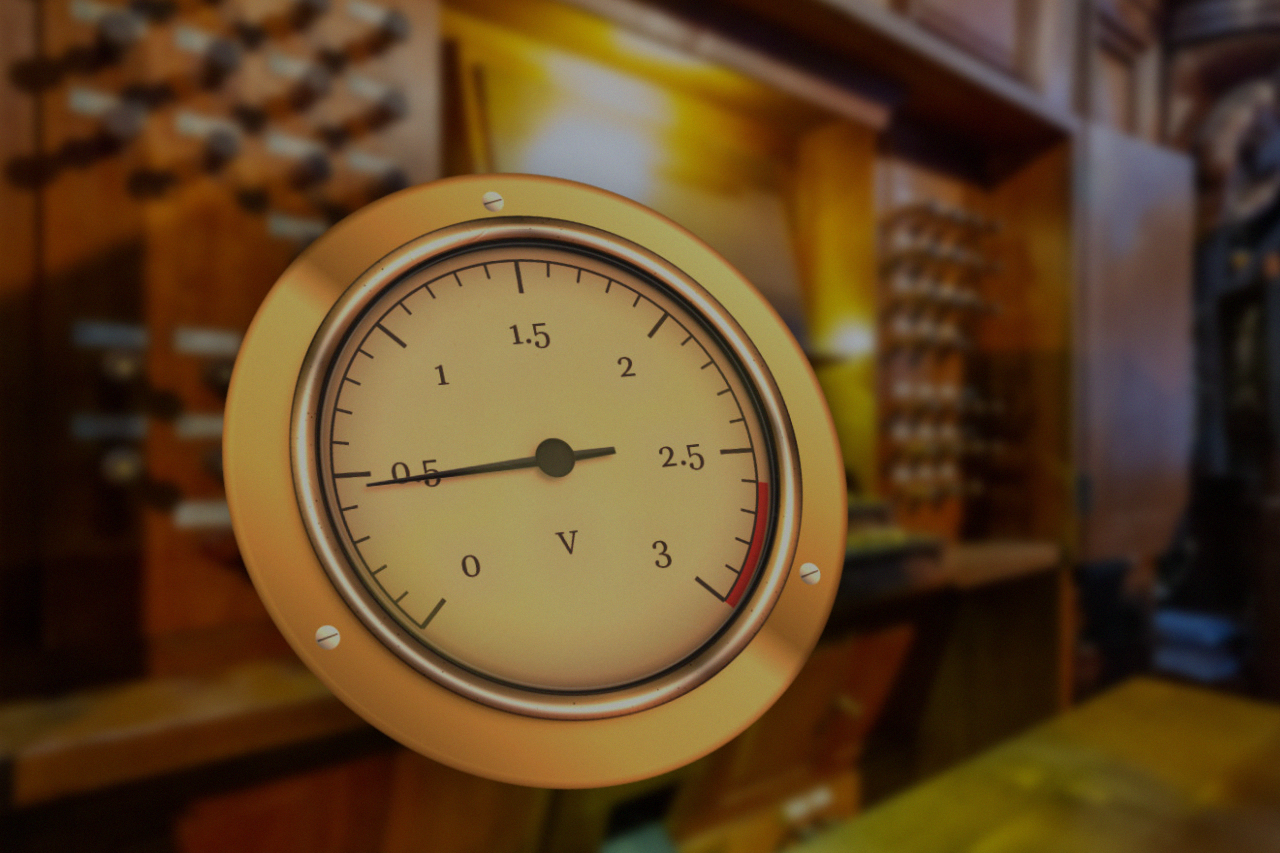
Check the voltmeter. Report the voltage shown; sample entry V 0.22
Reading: V 0.45
